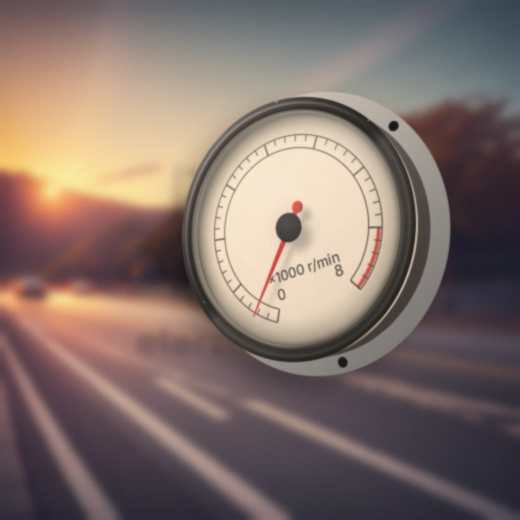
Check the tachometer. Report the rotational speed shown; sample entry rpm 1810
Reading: rpm 400
